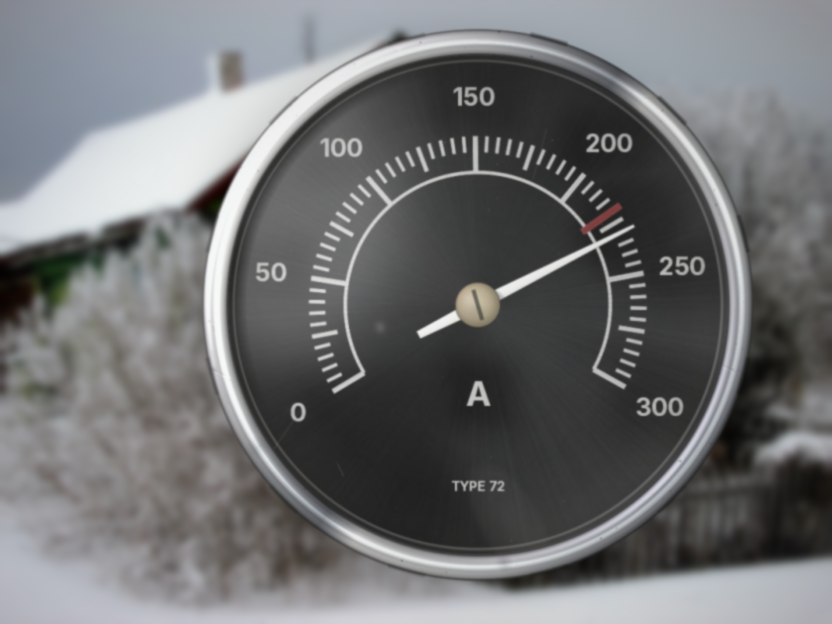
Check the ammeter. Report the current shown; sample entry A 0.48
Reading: A 230
